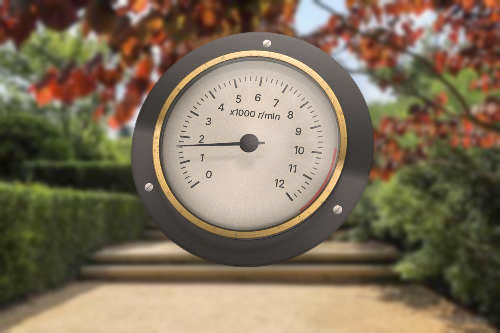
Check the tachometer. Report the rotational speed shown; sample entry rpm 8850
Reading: rpm 1600
